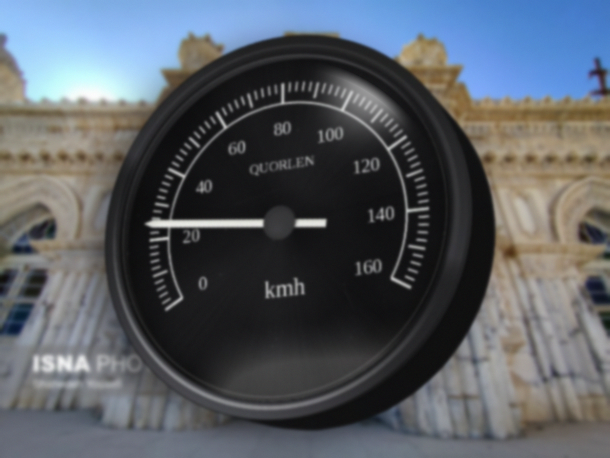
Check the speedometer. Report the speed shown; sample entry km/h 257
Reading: km/h 24
